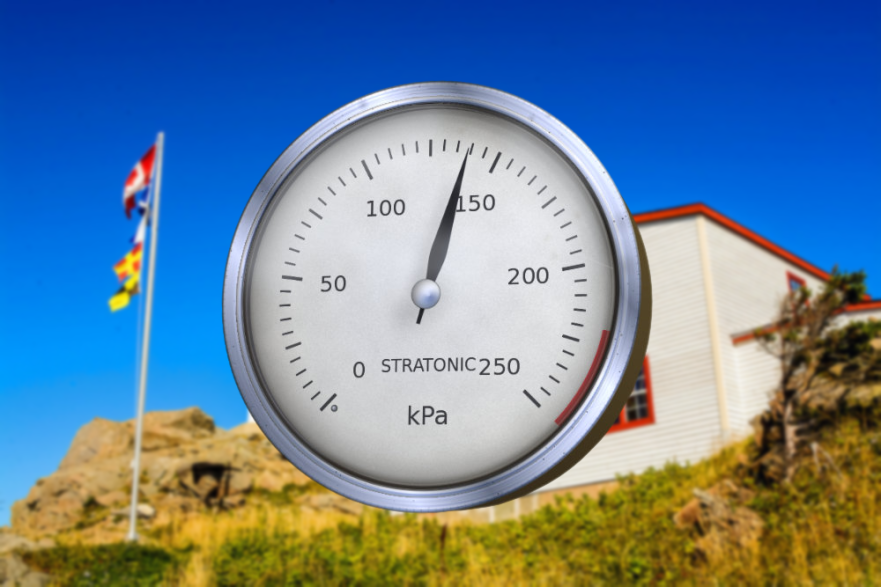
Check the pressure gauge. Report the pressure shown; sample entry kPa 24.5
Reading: kPa 140
